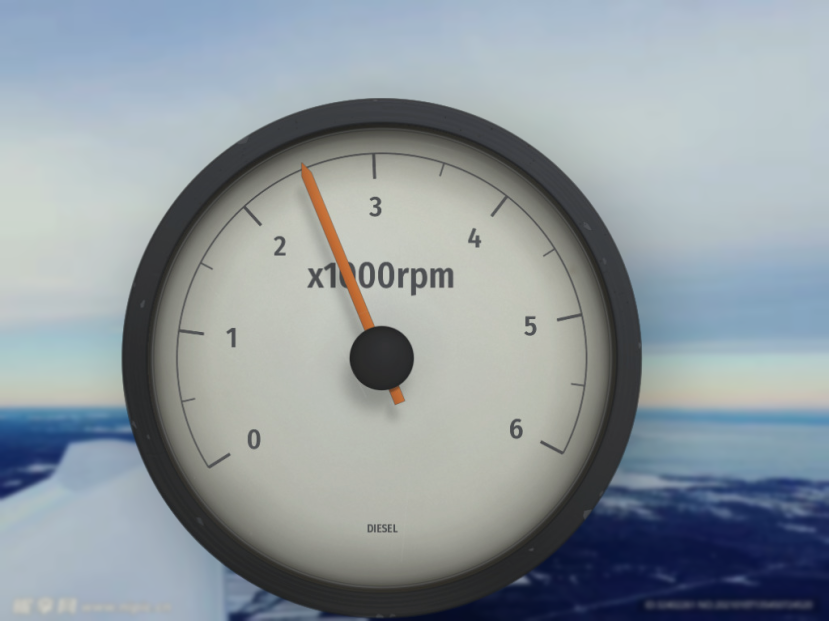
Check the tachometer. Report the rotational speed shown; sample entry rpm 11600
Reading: rpm 2500
